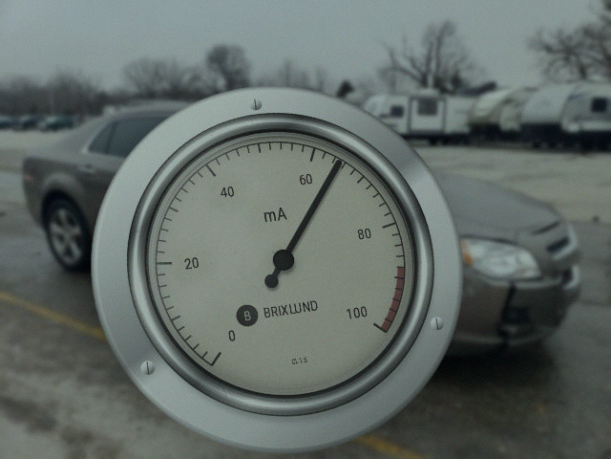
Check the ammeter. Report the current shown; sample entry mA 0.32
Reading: mA 65
